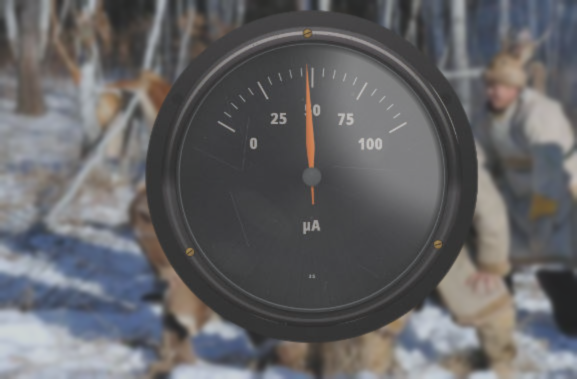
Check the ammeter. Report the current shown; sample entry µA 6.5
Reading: µA 47.5
